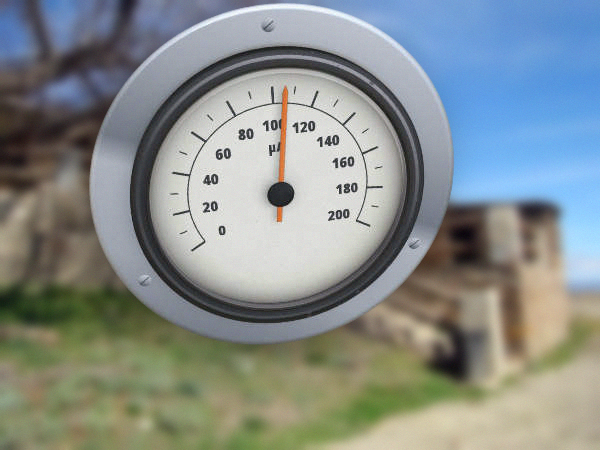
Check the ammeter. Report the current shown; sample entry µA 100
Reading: µA 105
